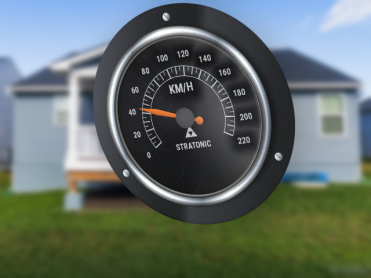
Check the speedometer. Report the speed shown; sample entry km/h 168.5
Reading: km/h 45
